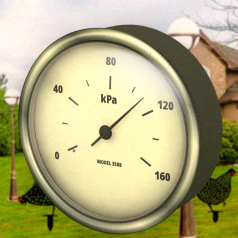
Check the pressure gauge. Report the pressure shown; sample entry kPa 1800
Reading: kPa 110
